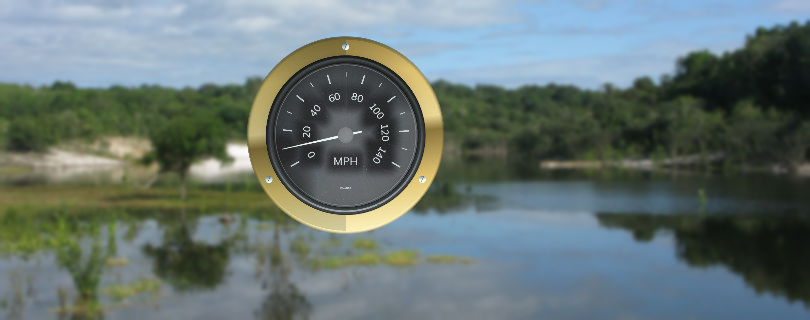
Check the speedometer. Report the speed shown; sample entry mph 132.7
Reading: mph 10
